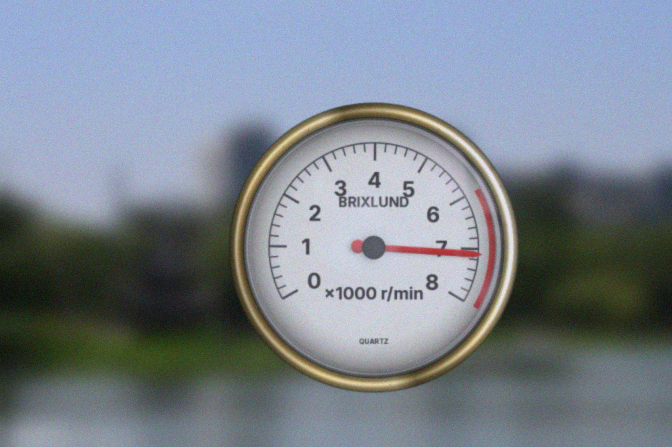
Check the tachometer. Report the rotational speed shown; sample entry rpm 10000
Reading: rpm 7100
